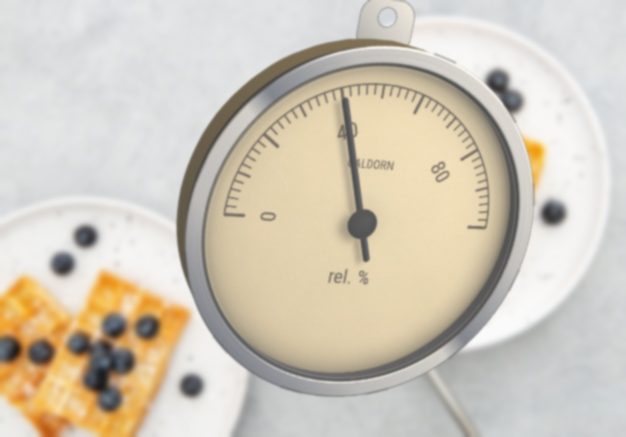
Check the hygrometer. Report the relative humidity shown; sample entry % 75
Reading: % 40
